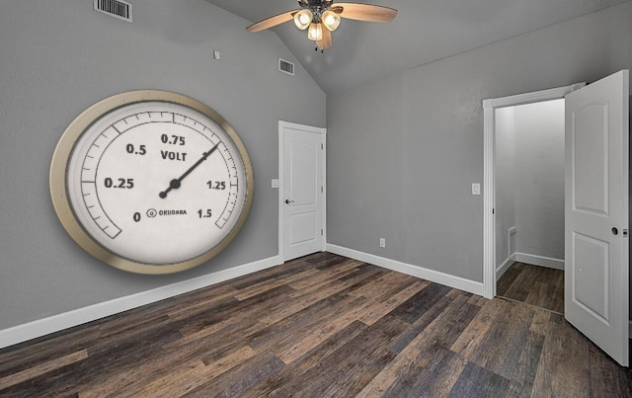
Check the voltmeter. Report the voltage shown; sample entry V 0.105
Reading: V 1
